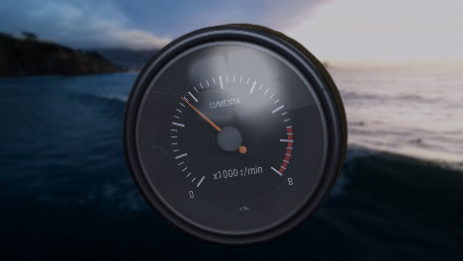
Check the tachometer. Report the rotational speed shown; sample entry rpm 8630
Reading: rpm 2800
